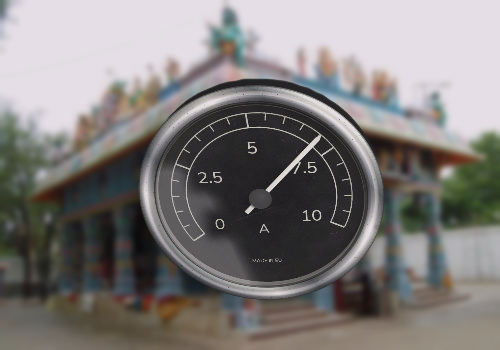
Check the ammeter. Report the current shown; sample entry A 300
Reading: A 7
